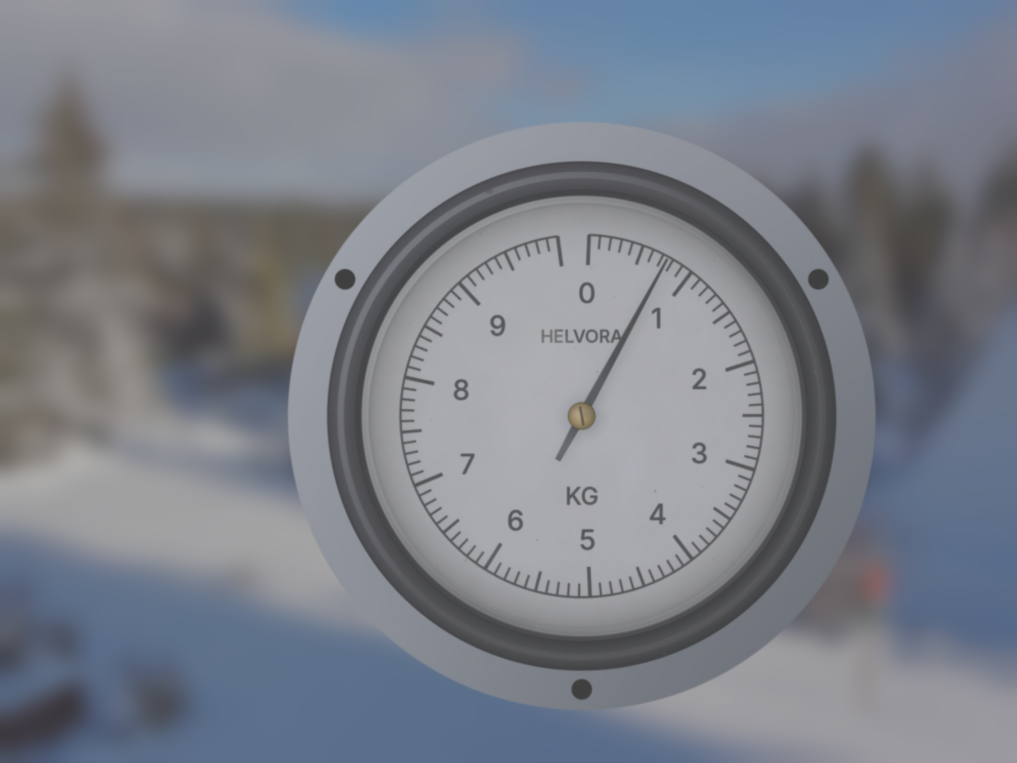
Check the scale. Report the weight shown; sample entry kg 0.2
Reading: kg 0.75
